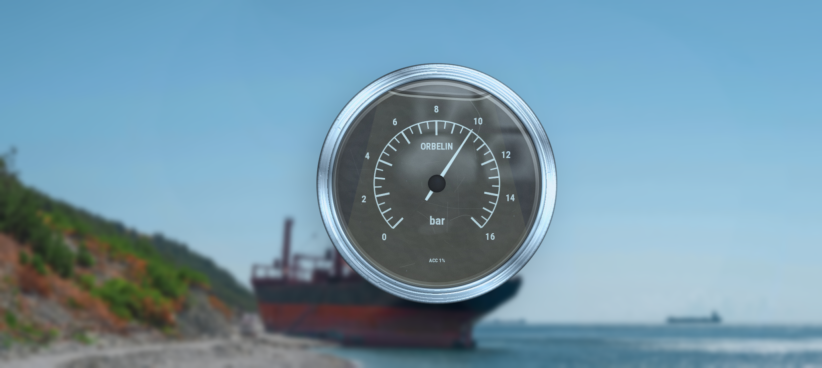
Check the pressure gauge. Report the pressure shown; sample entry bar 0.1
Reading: bar 10
